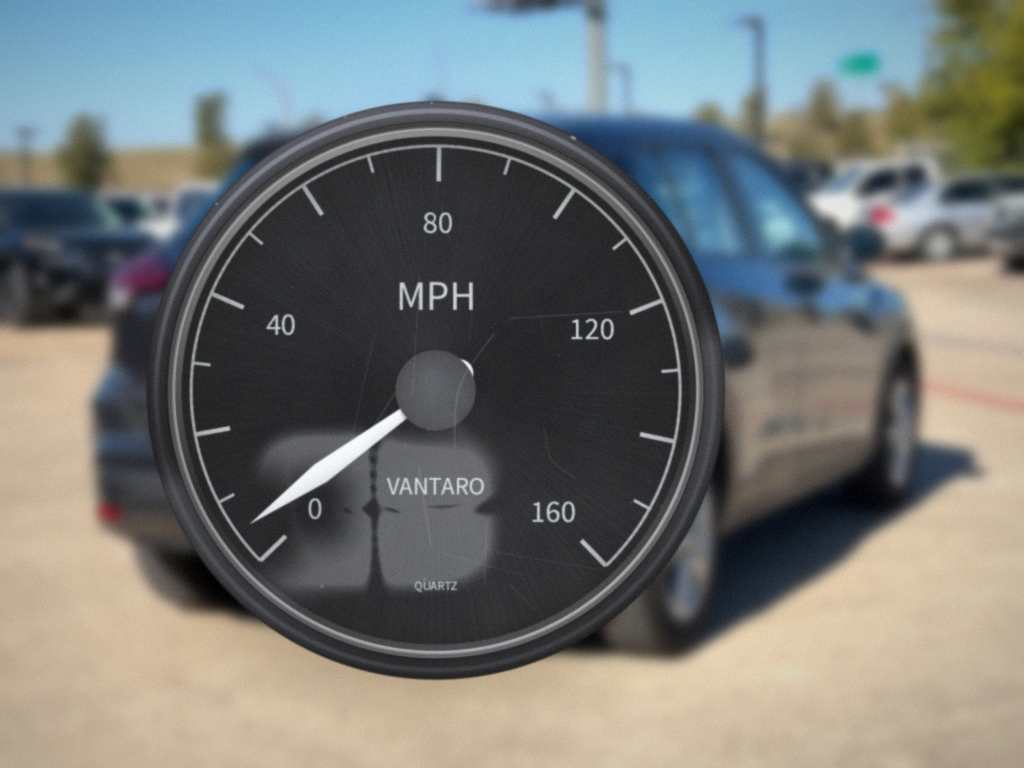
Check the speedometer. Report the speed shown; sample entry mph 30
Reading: mph 5
